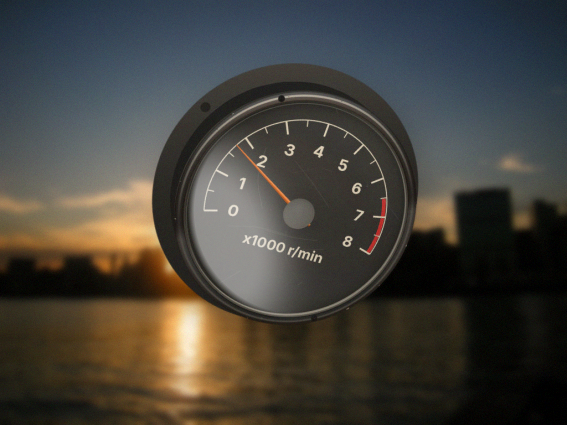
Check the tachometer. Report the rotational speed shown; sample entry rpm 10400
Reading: rpm 1750
